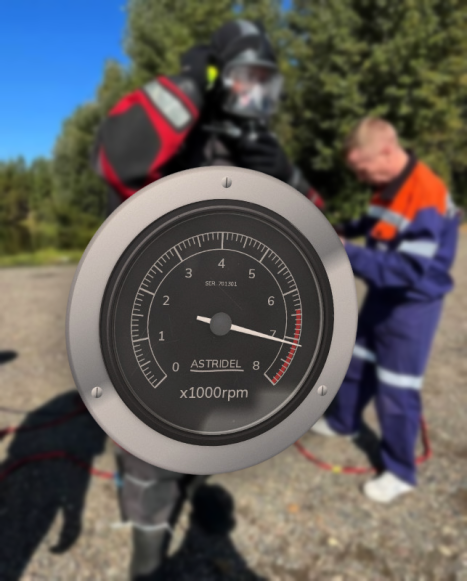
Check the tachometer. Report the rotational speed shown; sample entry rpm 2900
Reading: rpm 7100
